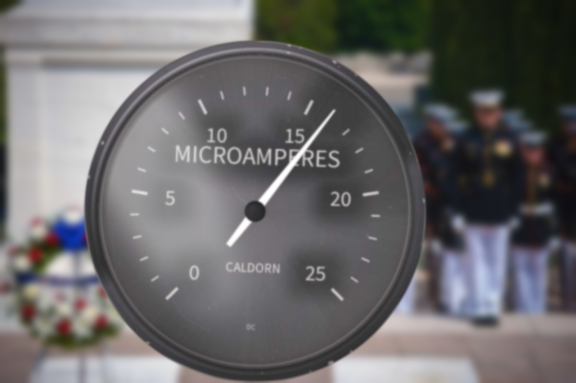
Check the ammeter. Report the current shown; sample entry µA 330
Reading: µA 16
